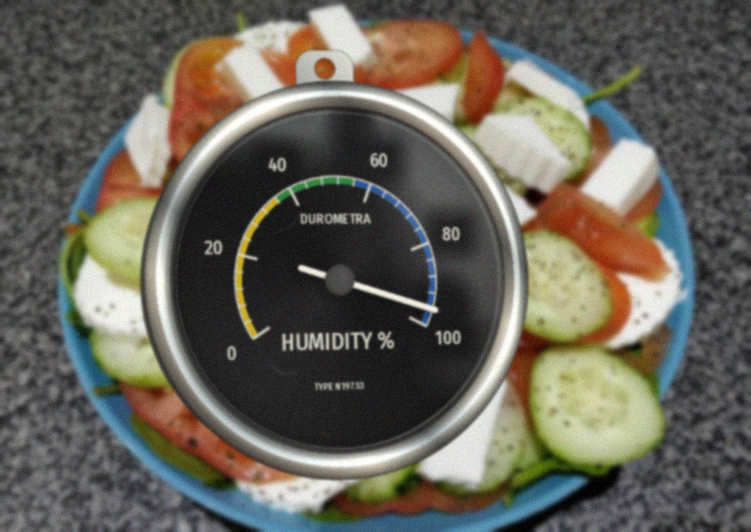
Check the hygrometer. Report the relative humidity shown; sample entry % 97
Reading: % 96
